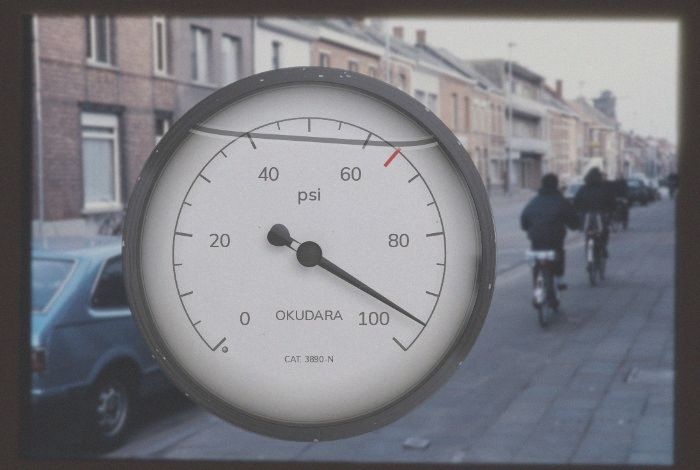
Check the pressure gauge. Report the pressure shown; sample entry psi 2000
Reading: psi 95
